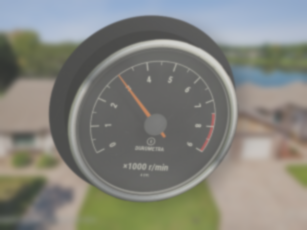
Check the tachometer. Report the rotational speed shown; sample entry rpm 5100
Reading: rpm 3000
